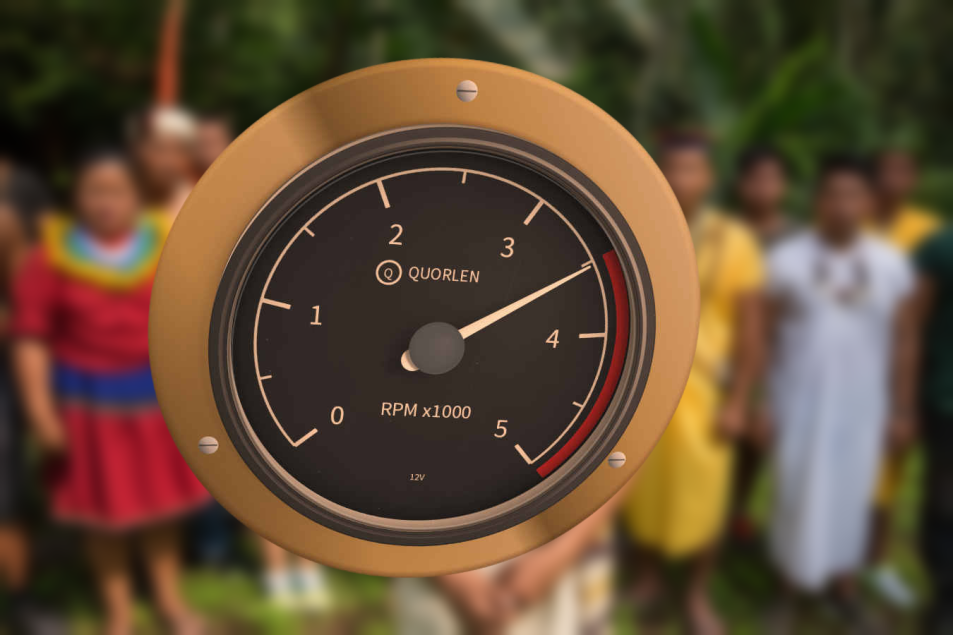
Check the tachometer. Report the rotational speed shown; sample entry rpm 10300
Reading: rpm 3500
